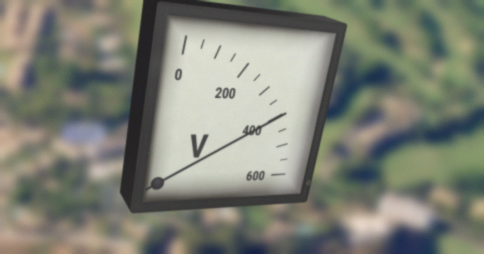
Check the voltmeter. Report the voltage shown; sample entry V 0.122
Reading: V 400
